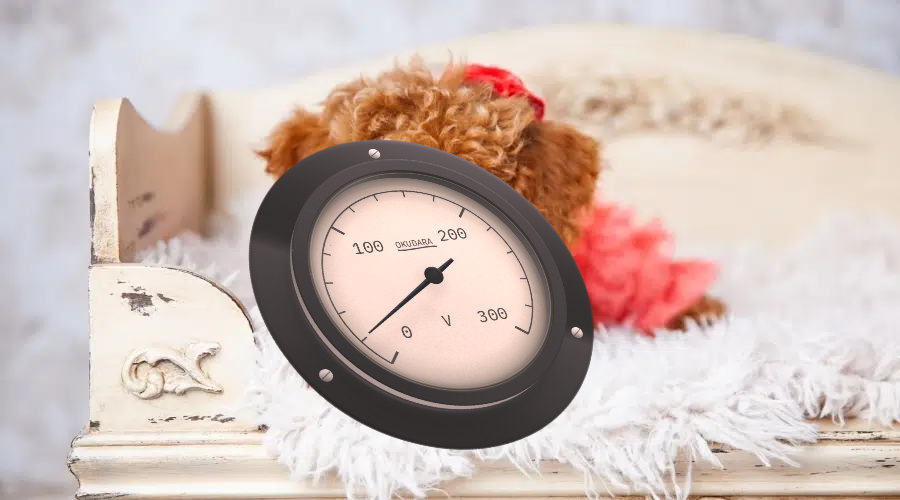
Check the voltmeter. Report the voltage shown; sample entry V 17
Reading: V 20
